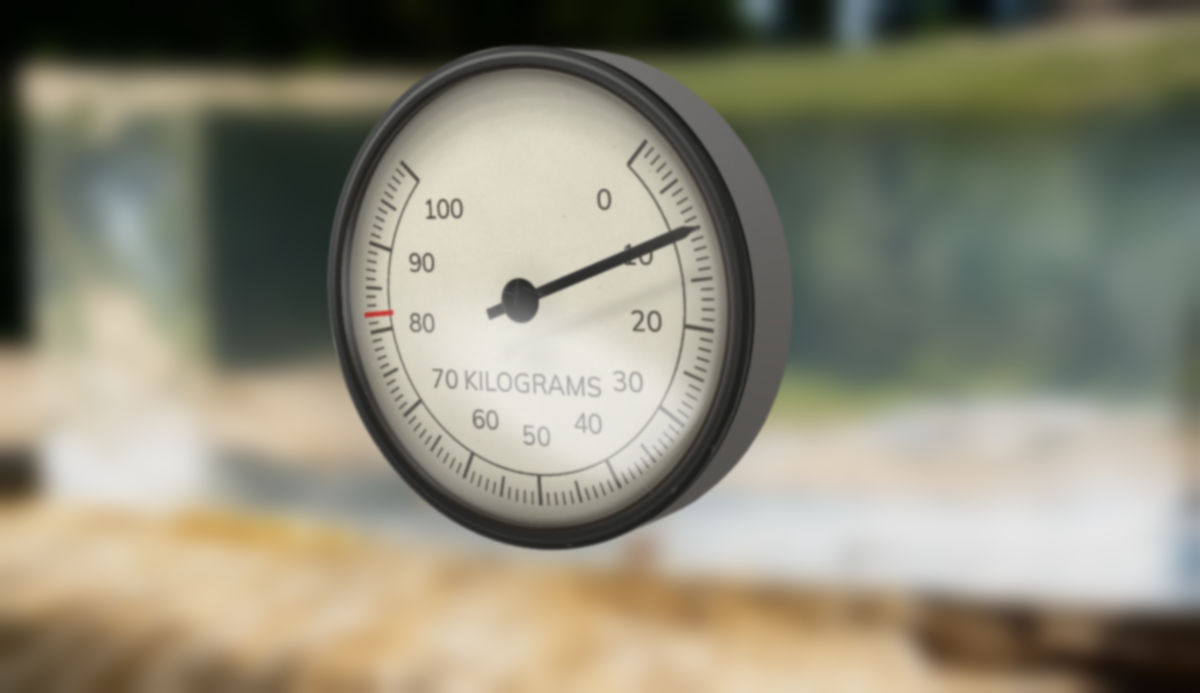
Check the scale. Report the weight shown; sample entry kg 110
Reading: kg 10
